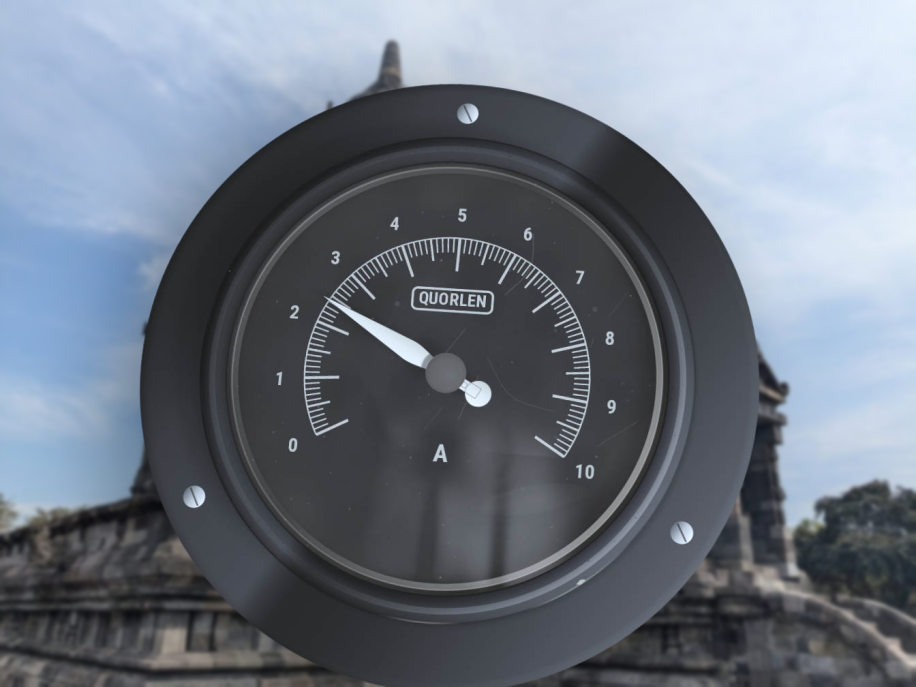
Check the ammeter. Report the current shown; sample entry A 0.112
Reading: A 2.4
